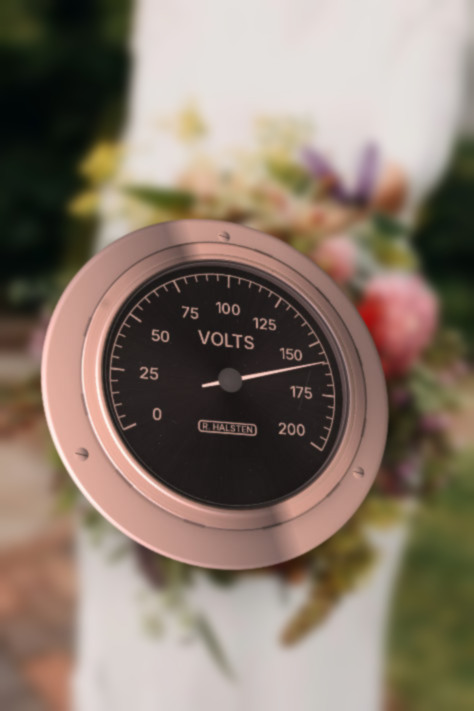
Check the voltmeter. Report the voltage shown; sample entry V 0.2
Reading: V 160
